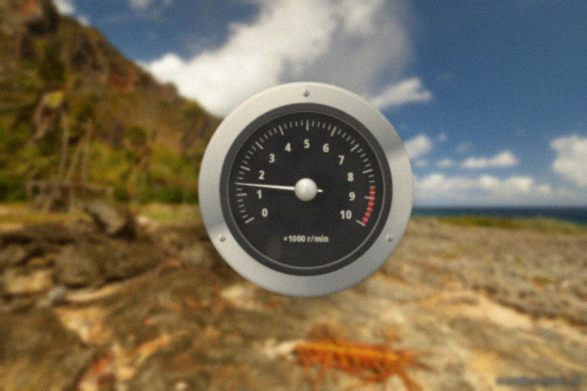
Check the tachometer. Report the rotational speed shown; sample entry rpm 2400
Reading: rpm 1400
